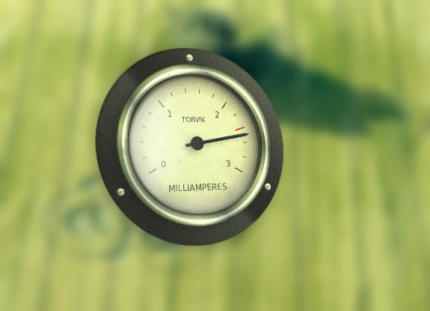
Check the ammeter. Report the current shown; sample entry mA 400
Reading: mA 2.5
